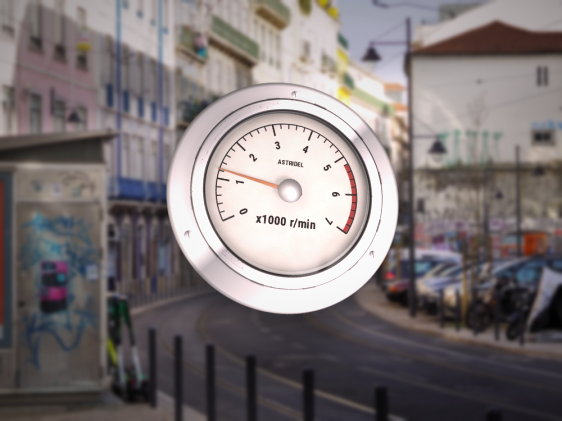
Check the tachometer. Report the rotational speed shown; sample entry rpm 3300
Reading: rpm 1200
